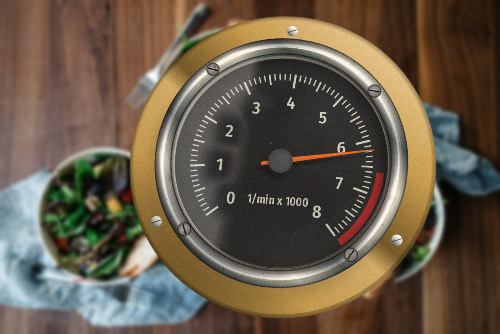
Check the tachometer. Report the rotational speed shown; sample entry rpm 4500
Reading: rpm 6200
